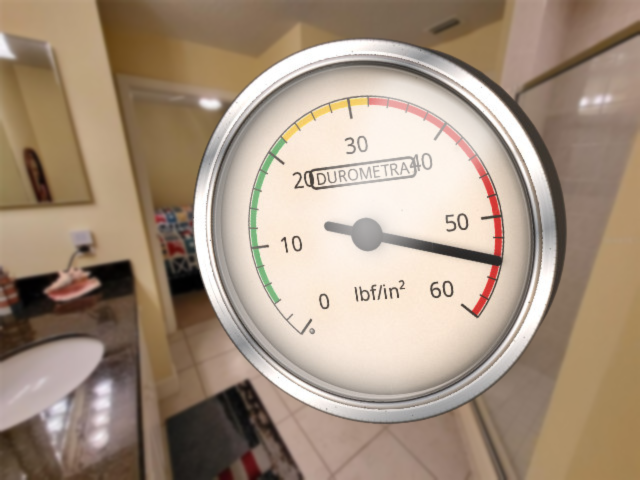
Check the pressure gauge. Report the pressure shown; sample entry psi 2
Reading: psi 54
